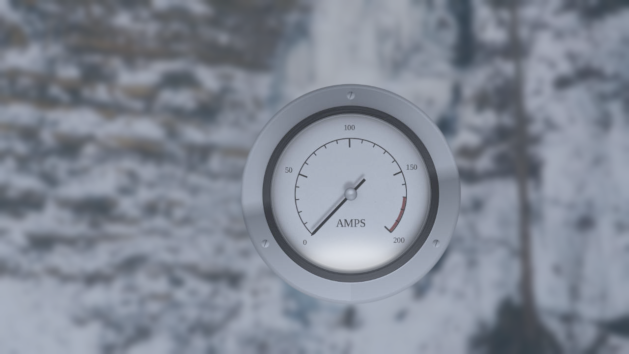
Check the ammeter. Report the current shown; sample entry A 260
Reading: A 0
